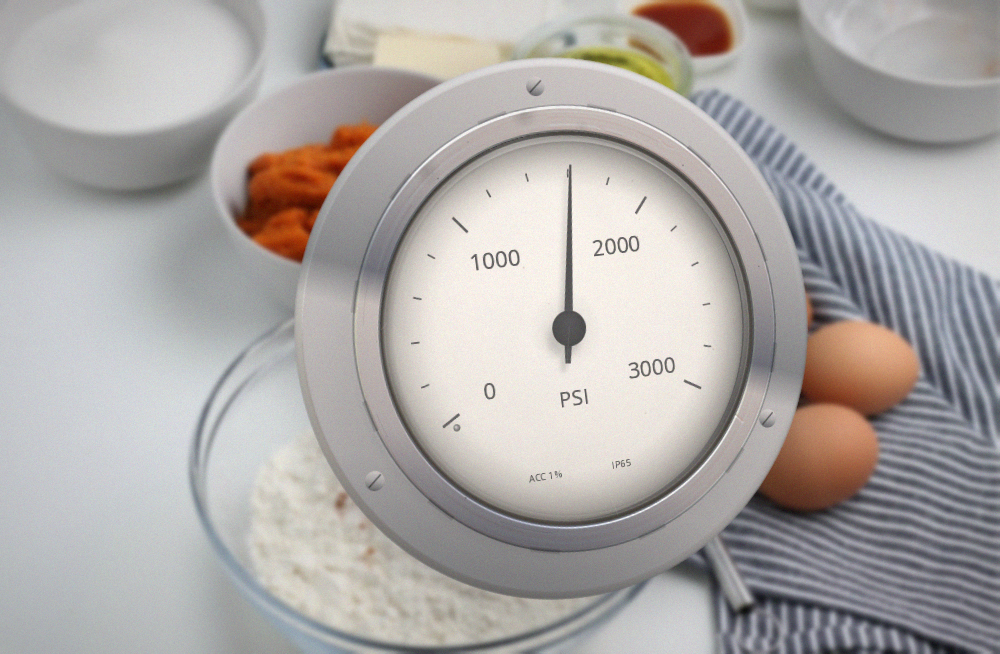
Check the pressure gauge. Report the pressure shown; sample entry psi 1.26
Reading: psi 1600
